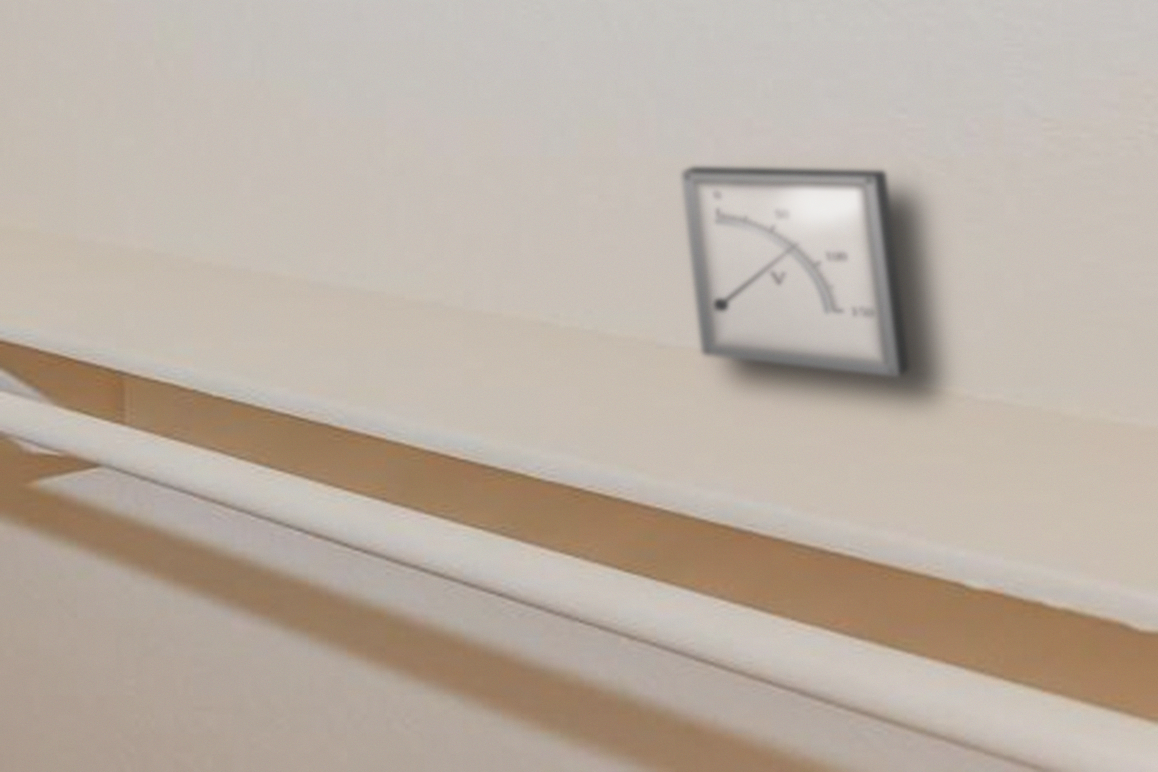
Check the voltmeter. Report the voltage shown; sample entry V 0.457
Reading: V 75
